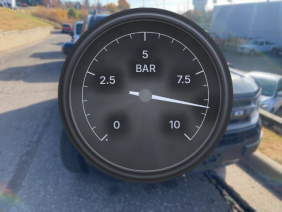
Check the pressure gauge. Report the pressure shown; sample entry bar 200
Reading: bar 8.75
